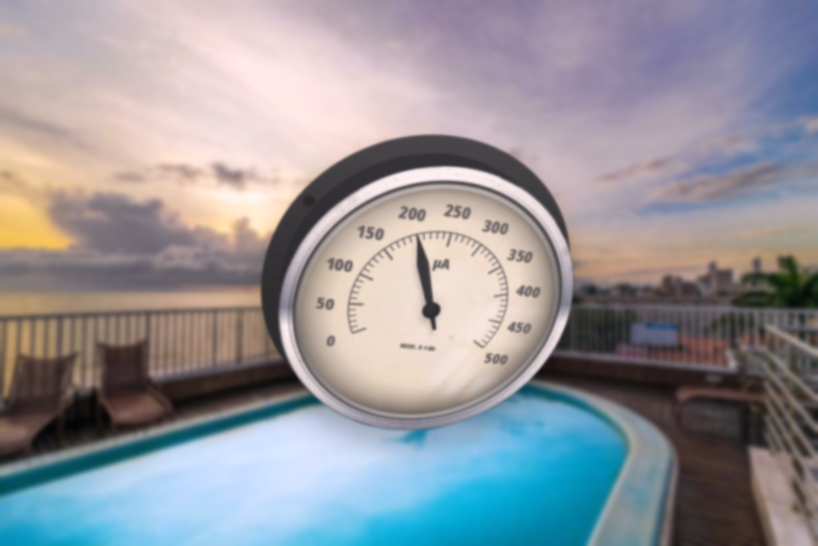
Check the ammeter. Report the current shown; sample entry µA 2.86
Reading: µA 200
